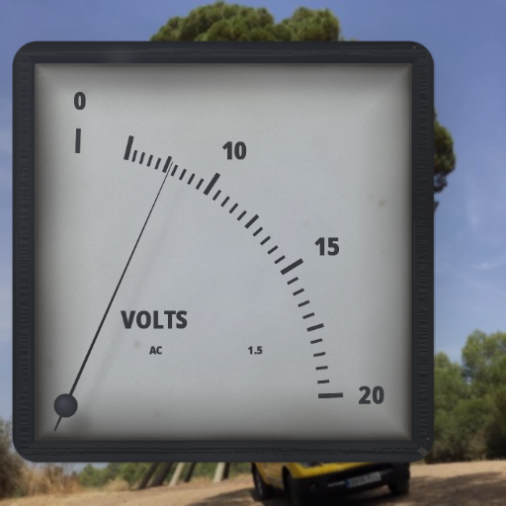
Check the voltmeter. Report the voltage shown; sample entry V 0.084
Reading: V 7.75
